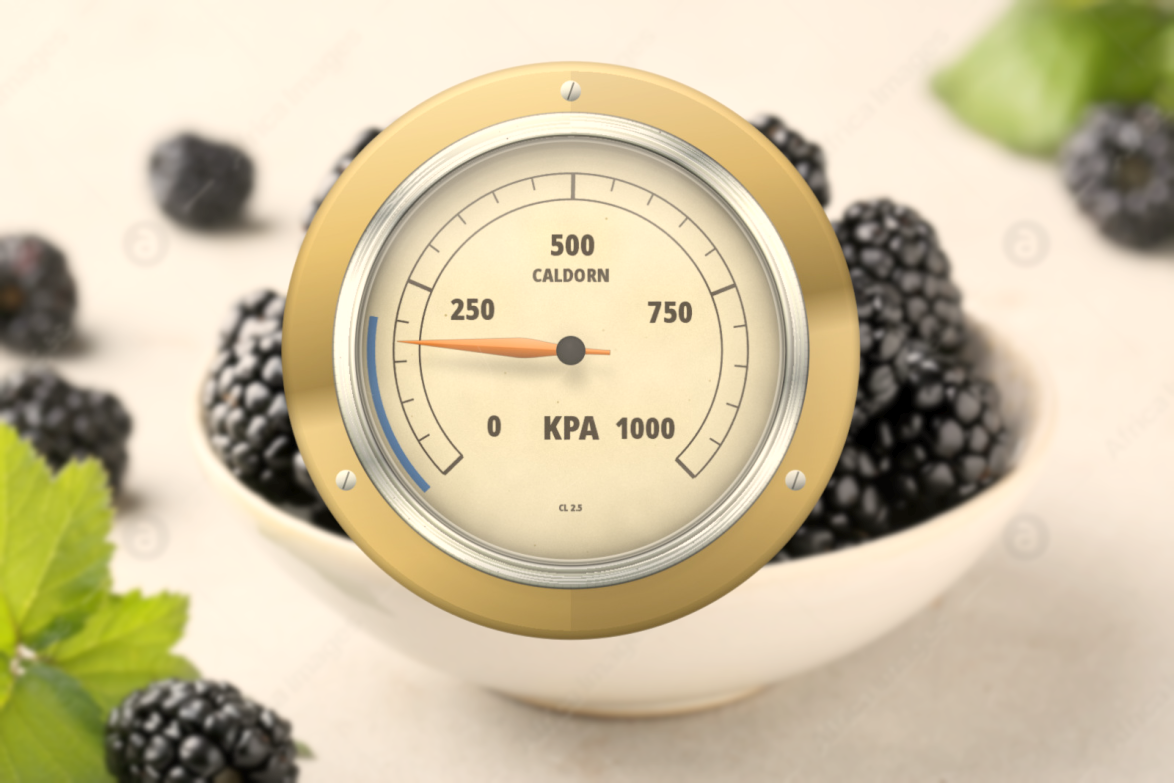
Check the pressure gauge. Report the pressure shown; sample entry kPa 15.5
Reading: kPa 175
